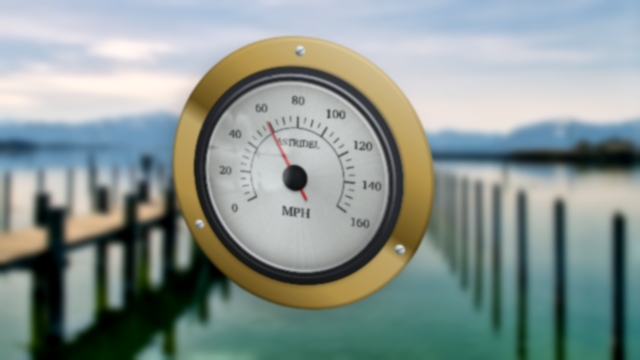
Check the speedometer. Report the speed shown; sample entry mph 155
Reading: mph 60
